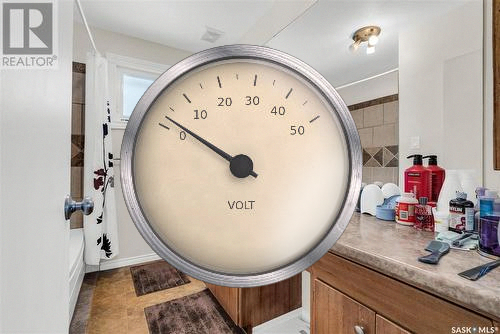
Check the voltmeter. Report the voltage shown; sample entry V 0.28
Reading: V 2.5
